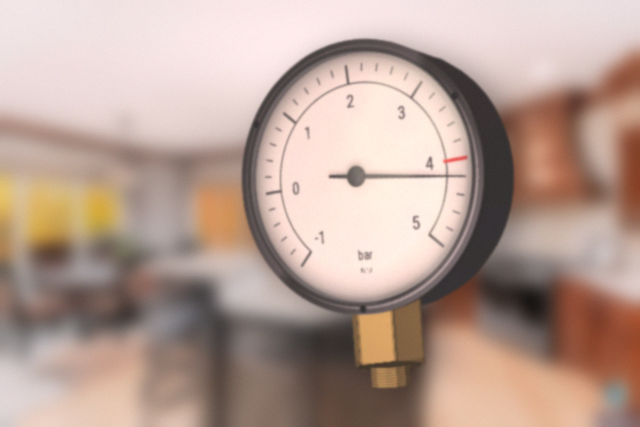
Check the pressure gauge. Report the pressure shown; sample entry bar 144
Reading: bar 4.2
